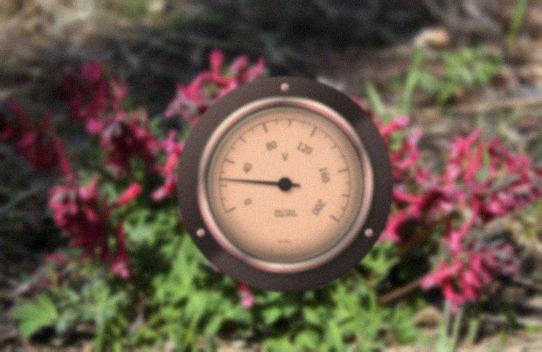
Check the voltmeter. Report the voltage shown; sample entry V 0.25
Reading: V 25
